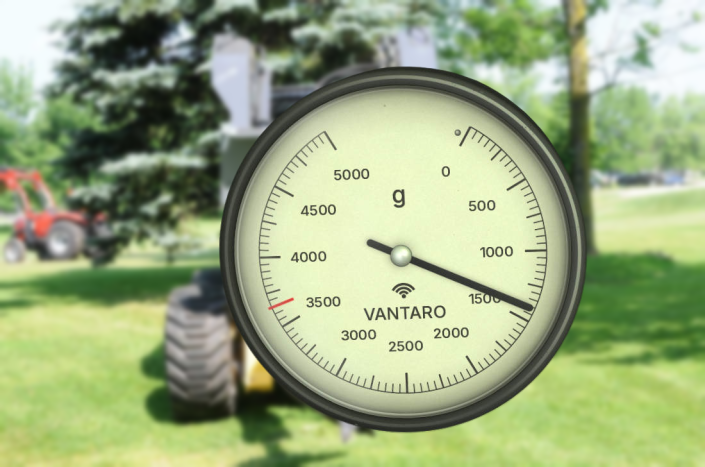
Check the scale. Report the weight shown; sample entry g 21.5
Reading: g 1400
